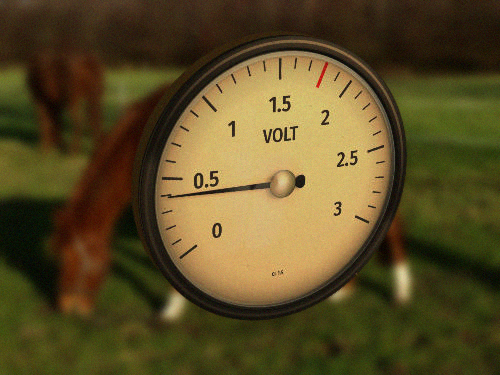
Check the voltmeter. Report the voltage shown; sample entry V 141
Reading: V 0.4
